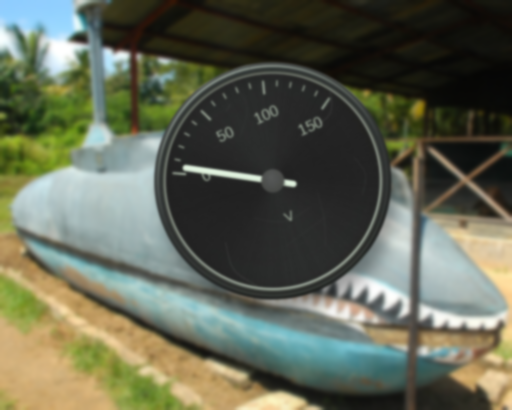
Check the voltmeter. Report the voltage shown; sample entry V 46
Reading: V 5
